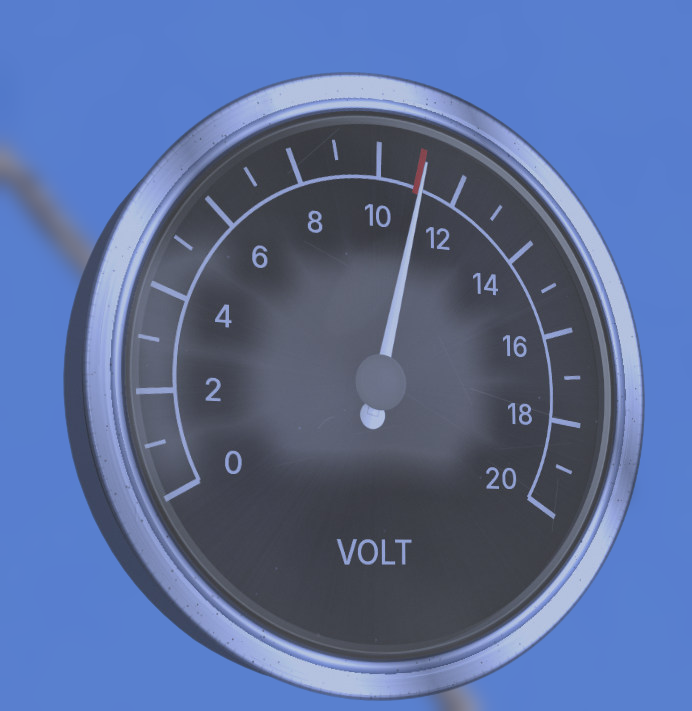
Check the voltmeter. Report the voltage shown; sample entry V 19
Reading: V 11
